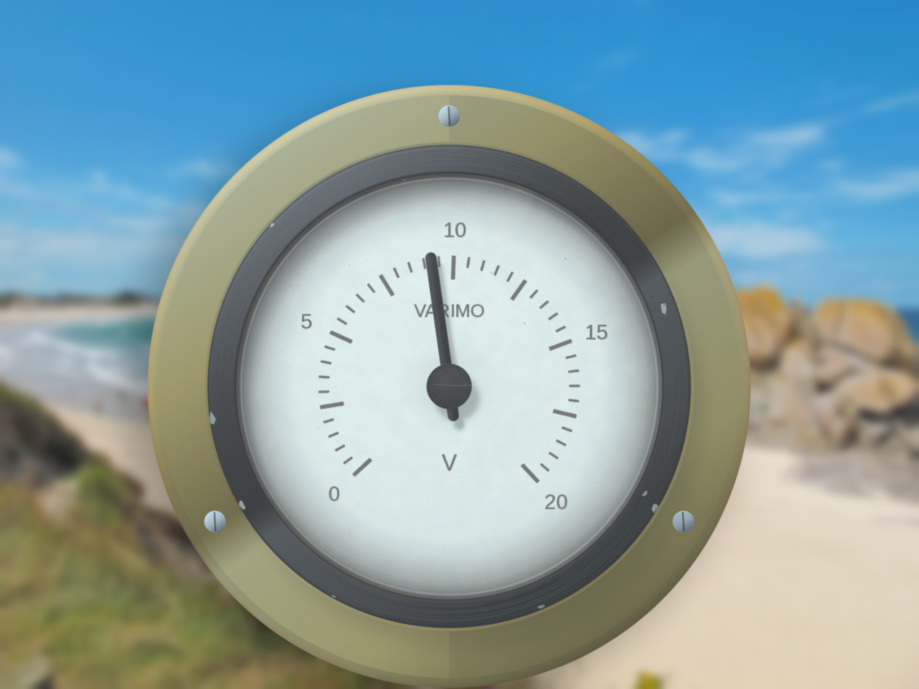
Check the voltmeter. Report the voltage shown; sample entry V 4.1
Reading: V 9.25
